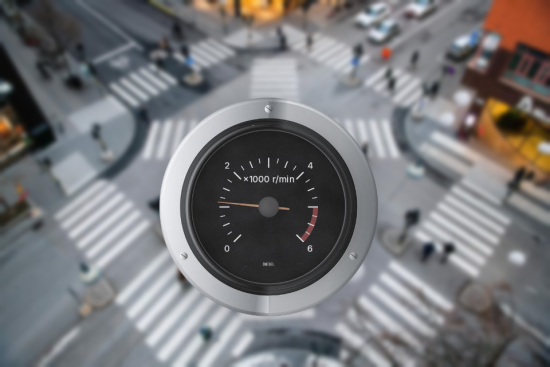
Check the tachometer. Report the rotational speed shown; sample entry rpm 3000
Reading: rpm 1125
